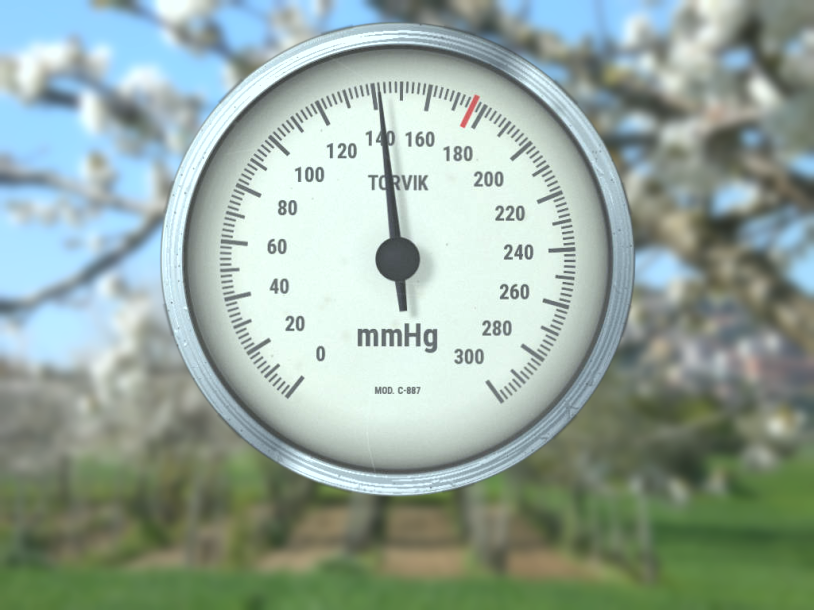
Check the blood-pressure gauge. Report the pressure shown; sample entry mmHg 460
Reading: mmHg 142
